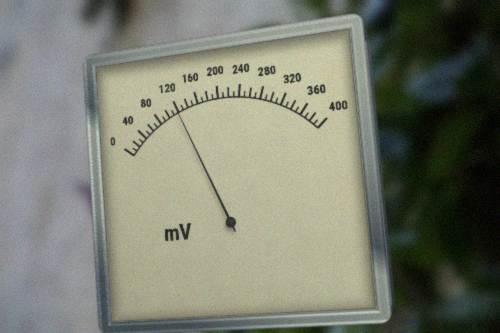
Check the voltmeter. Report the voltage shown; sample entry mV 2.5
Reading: mV 120
